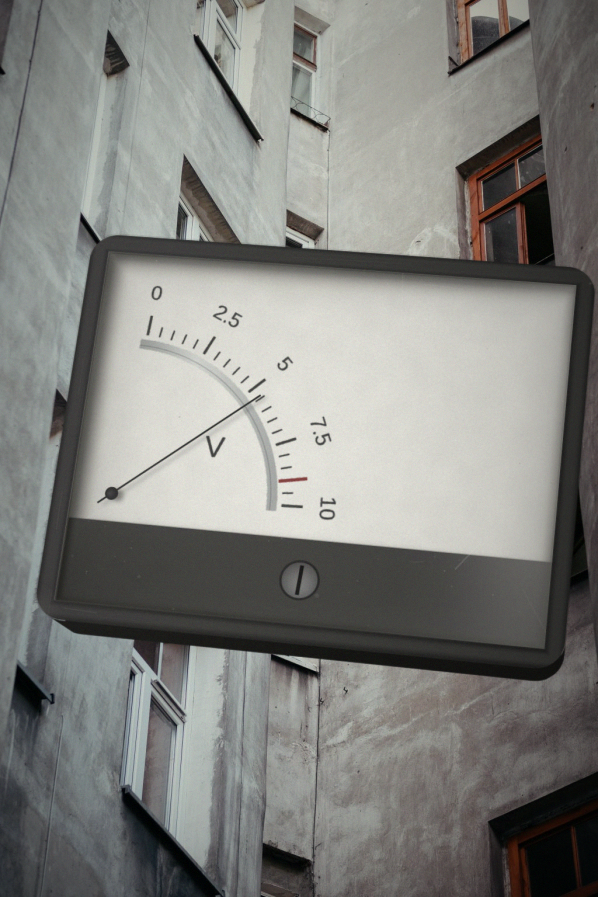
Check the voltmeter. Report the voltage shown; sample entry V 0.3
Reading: V 5.5
